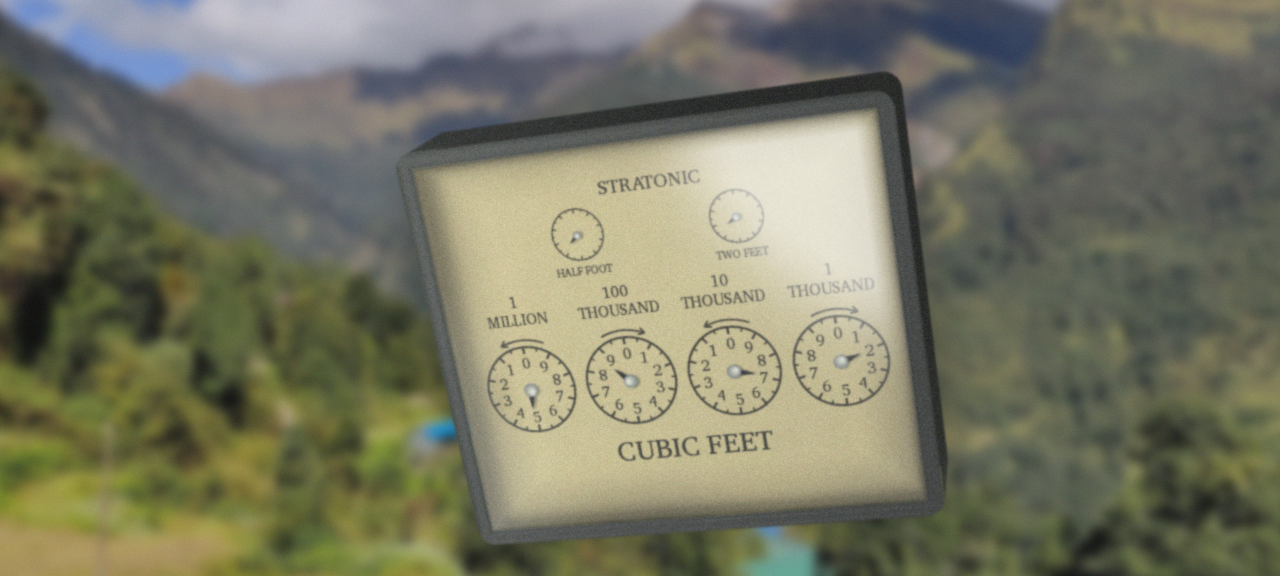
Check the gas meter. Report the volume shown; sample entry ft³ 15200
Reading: ft³ 487200
